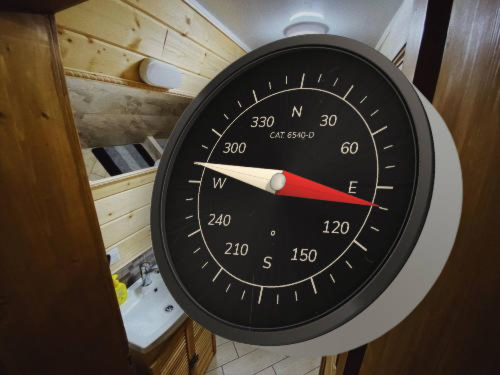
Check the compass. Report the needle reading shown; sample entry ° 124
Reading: ° 100
